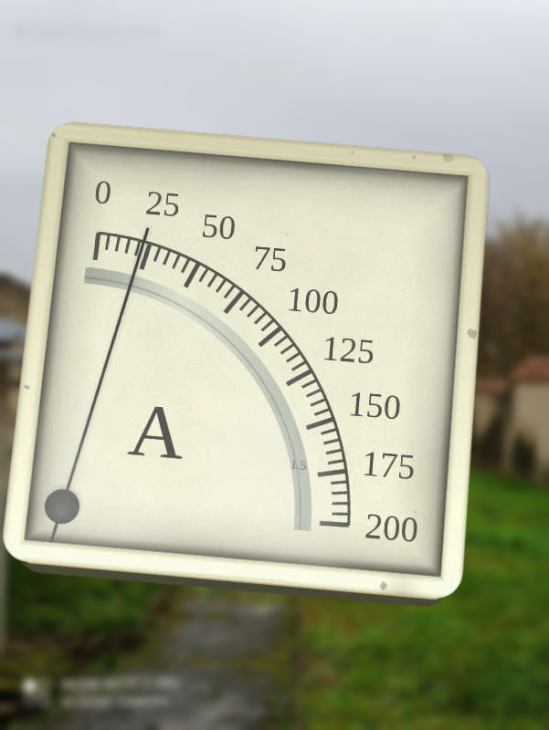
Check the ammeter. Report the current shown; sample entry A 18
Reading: A 22.5
